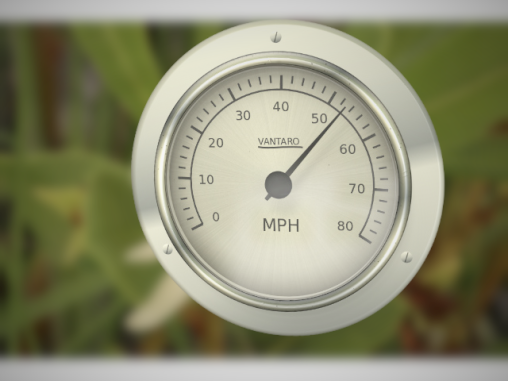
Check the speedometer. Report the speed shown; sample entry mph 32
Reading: mph 53
